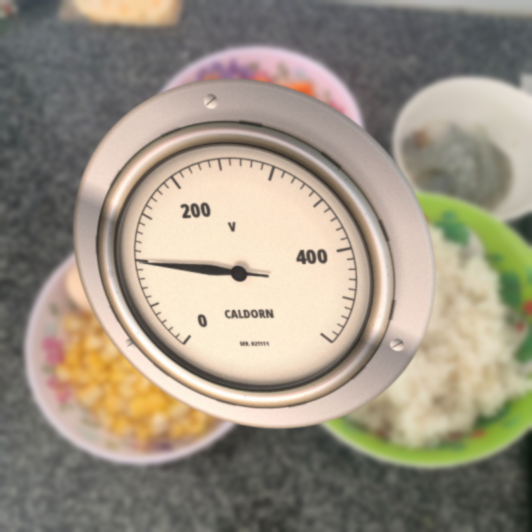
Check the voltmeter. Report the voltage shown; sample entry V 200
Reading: V 100
